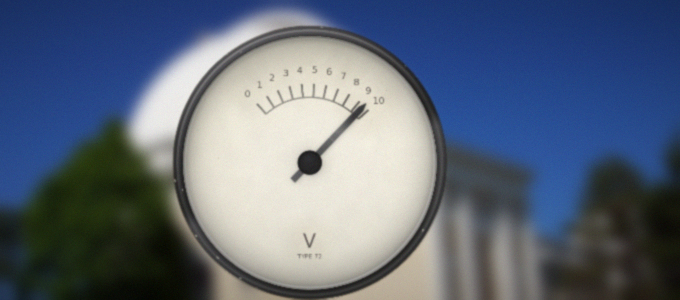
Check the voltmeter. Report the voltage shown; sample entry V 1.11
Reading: V 9.5
